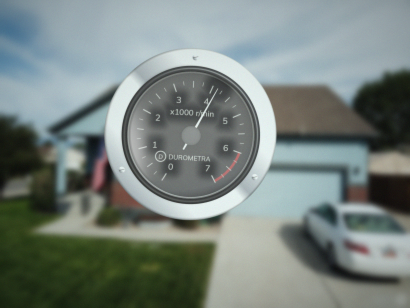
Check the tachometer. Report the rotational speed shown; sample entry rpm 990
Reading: rpm 4125
